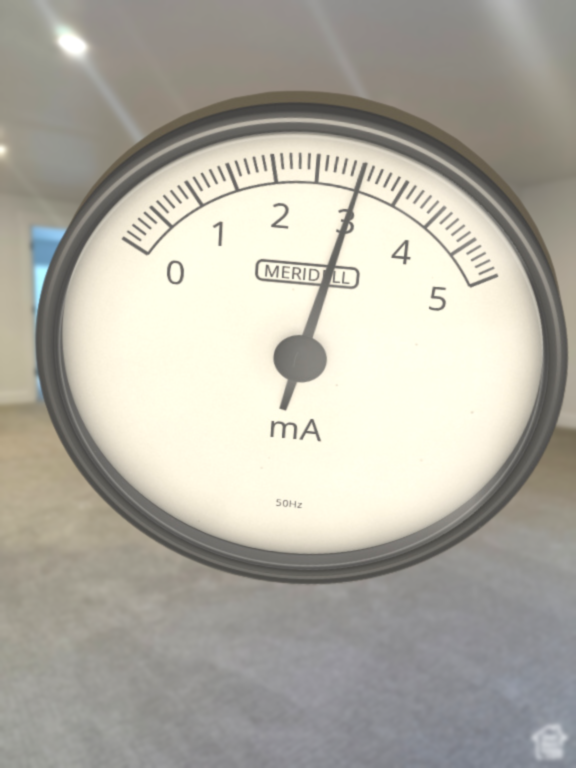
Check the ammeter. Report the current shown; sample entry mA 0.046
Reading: mA 3
